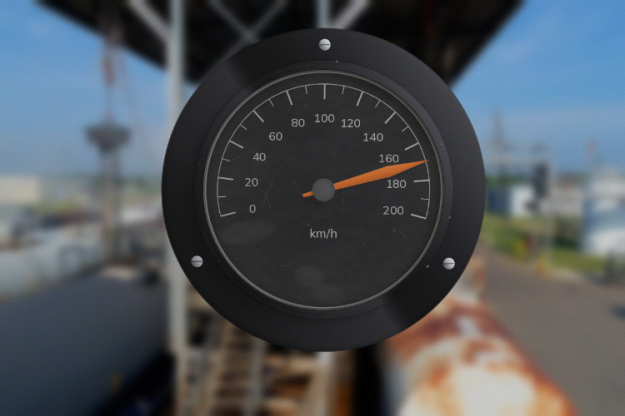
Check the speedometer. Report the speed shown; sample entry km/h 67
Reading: km/h 170
